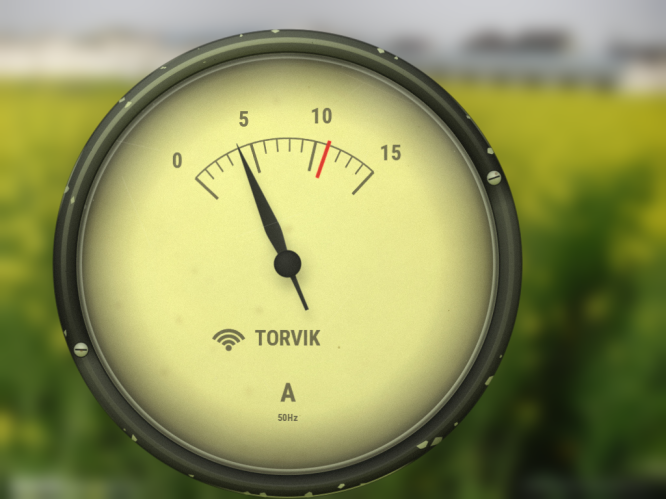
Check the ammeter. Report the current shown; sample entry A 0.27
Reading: A 4
